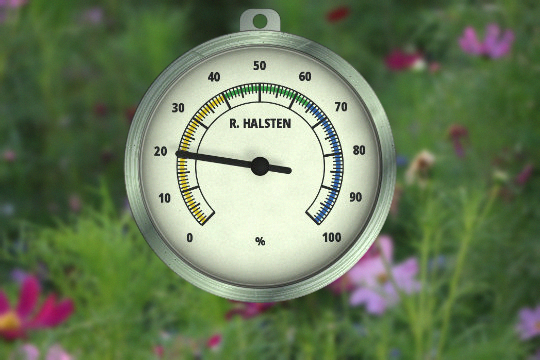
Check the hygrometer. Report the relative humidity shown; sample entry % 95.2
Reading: % 20
